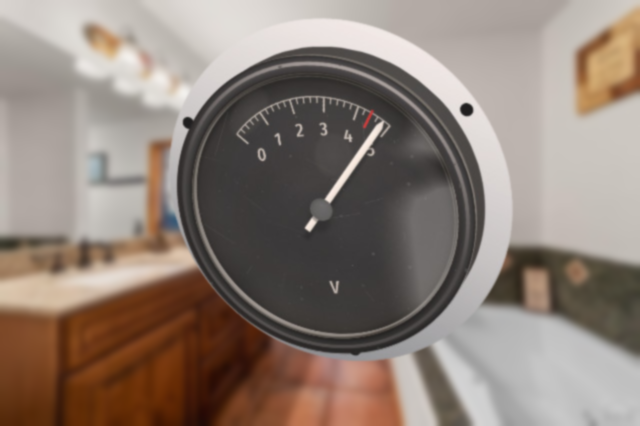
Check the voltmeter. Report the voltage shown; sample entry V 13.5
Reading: V 4.8
